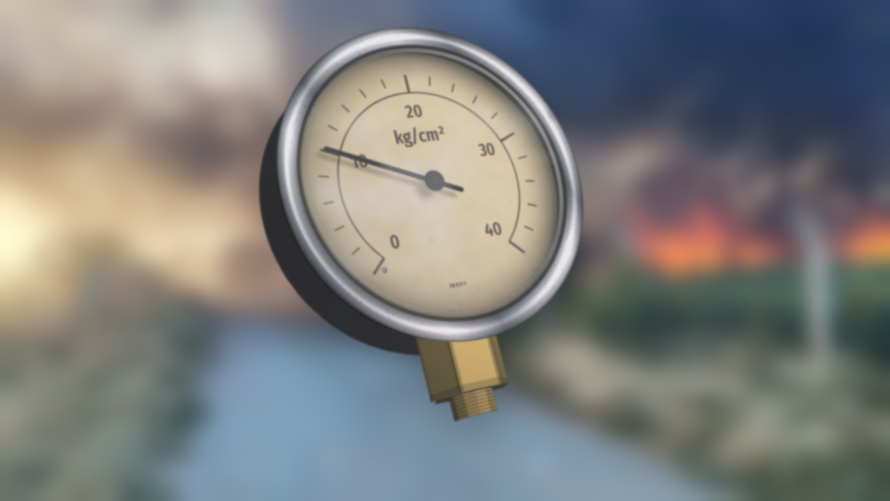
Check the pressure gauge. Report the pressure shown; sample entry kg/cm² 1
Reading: kg/cm² 10
